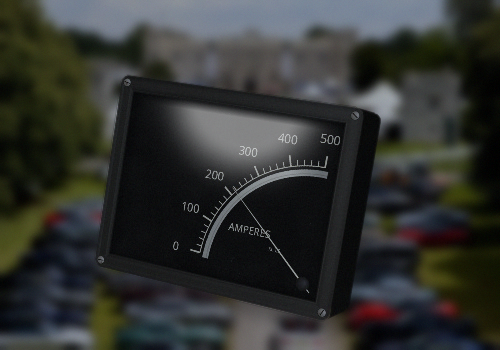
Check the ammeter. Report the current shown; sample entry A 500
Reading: A 220
